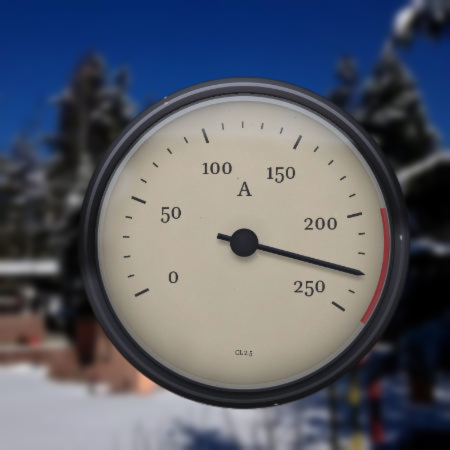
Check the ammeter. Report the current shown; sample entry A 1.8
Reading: A 230
